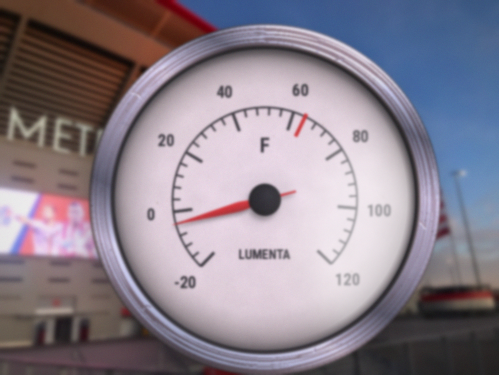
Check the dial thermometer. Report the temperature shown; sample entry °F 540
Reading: °F -4
